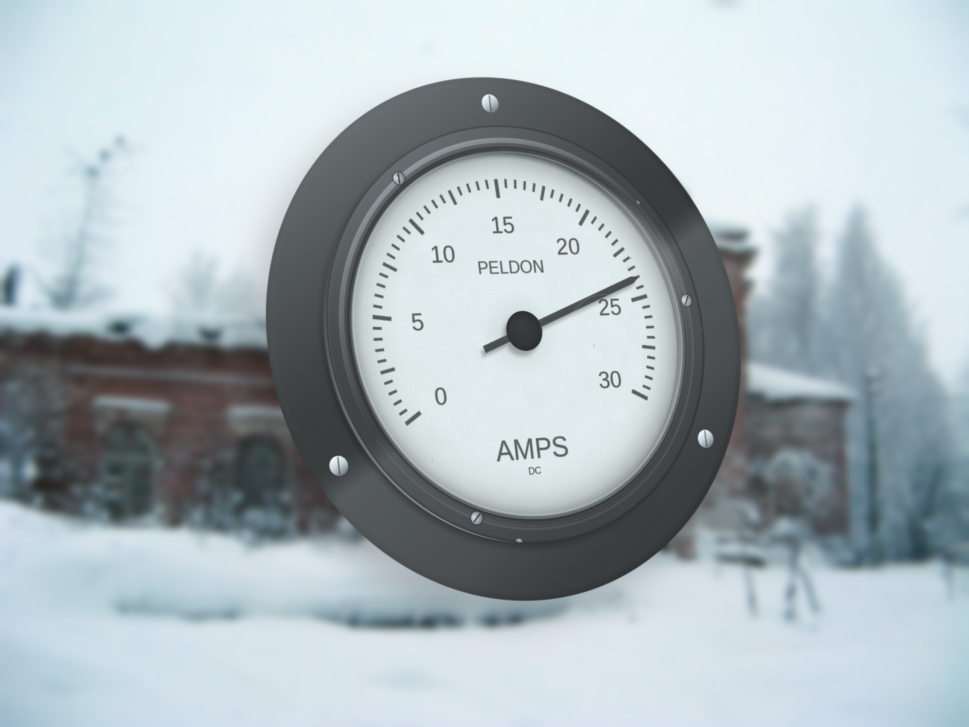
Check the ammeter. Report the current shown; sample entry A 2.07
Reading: A 24
